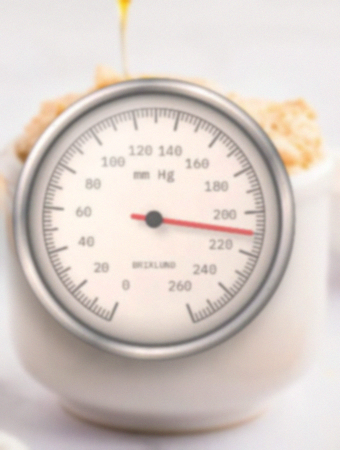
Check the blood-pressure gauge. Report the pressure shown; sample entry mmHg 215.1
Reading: mmHg 210
